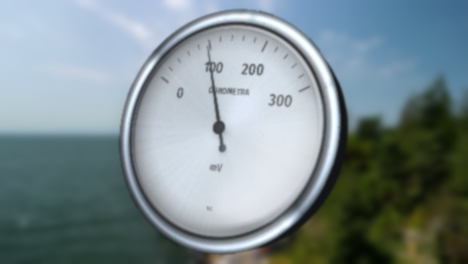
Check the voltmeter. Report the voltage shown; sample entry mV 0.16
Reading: mV 100
